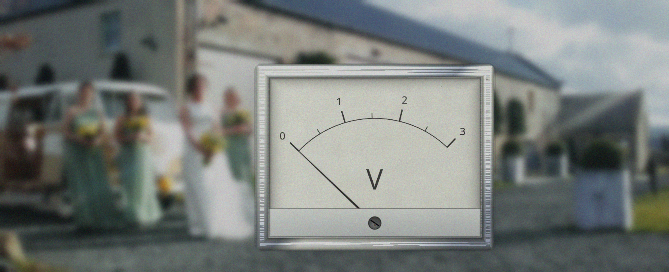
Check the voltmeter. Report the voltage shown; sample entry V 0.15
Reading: V 0
